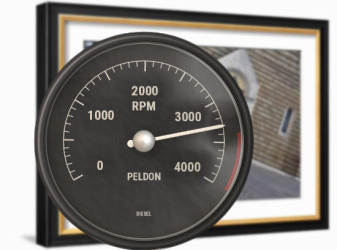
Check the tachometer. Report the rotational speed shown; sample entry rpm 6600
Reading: rpm 3300
